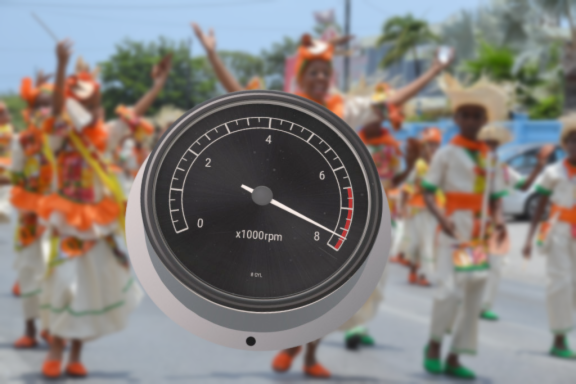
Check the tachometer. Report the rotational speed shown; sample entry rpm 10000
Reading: rpm 7750
